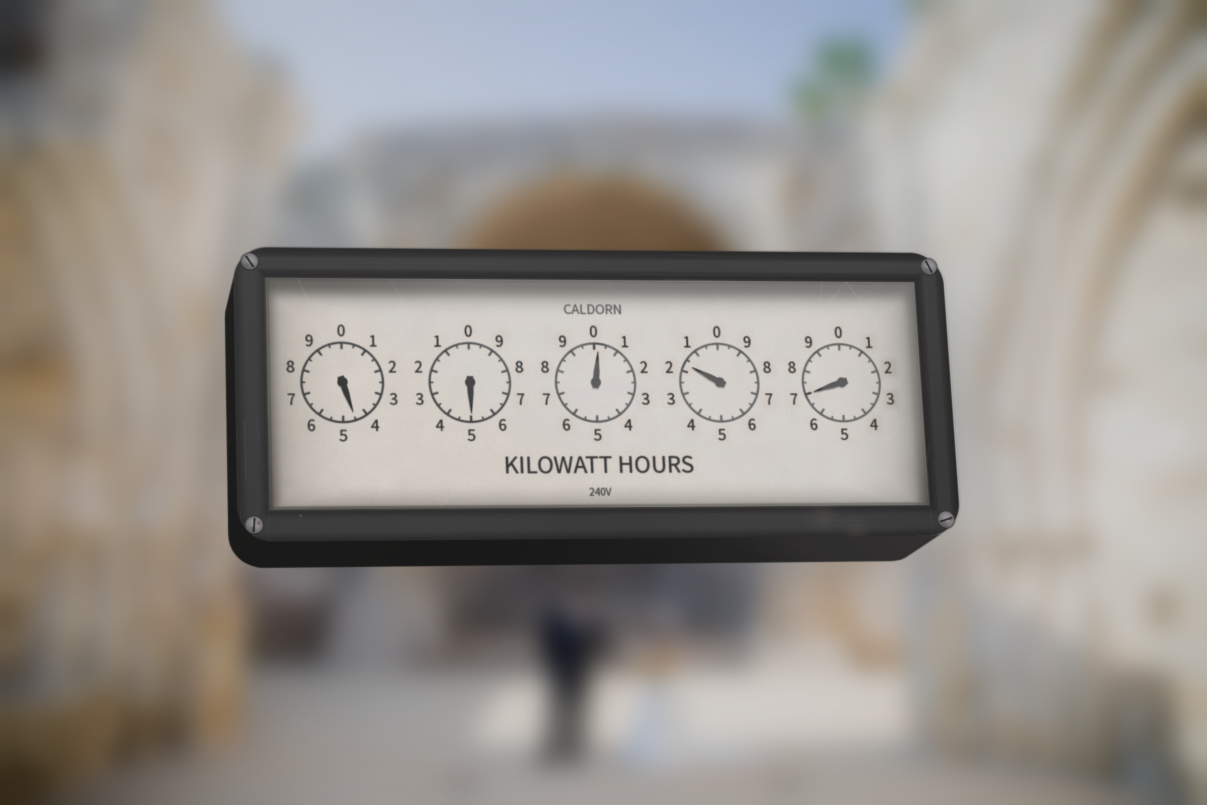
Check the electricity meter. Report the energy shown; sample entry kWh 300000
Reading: kWh 45017
